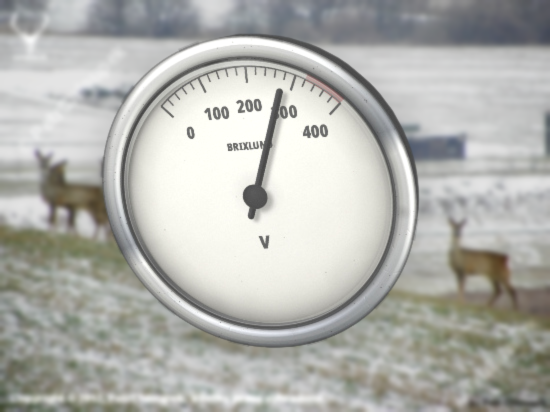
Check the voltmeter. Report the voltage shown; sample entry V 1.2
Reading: V 280
